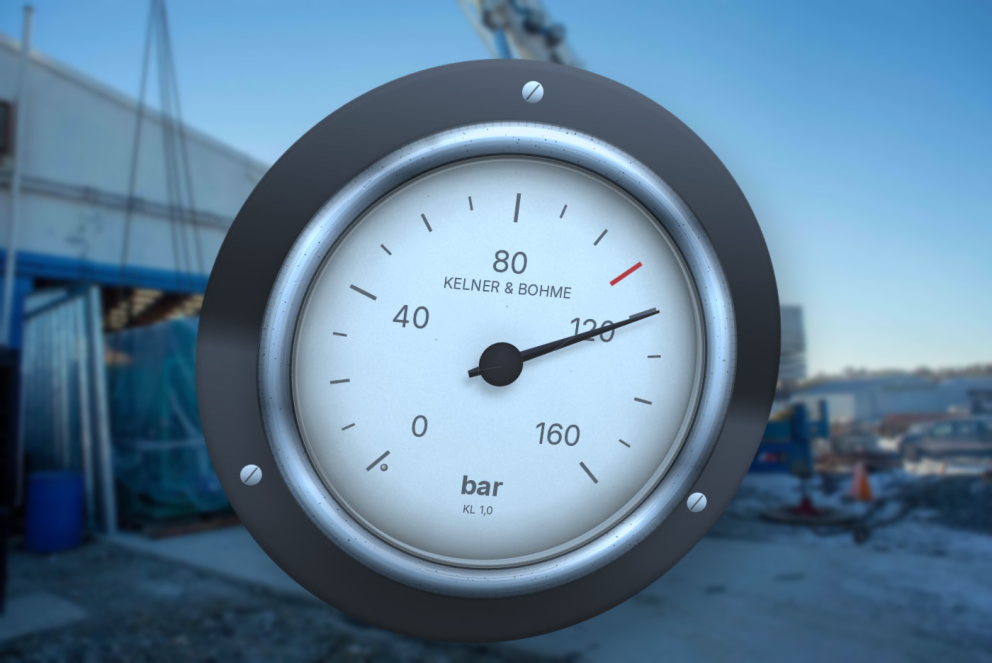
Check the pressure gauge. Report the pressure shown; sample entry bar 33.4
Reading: bar 120
